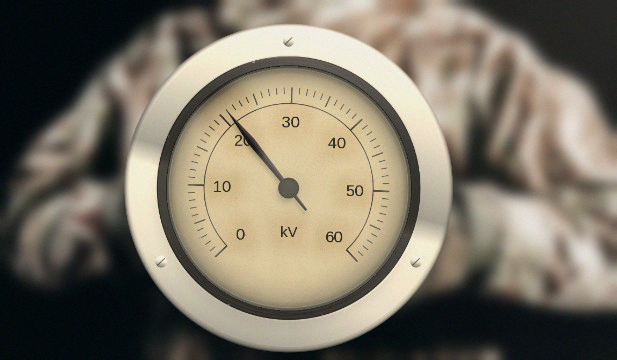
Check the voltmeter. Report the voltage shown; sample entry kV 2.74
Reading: kV 21
